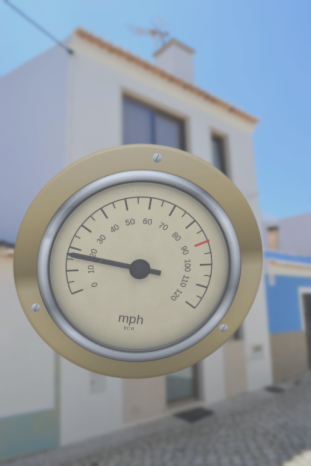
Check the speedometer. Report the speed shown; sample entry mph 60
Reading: mph 17.5
